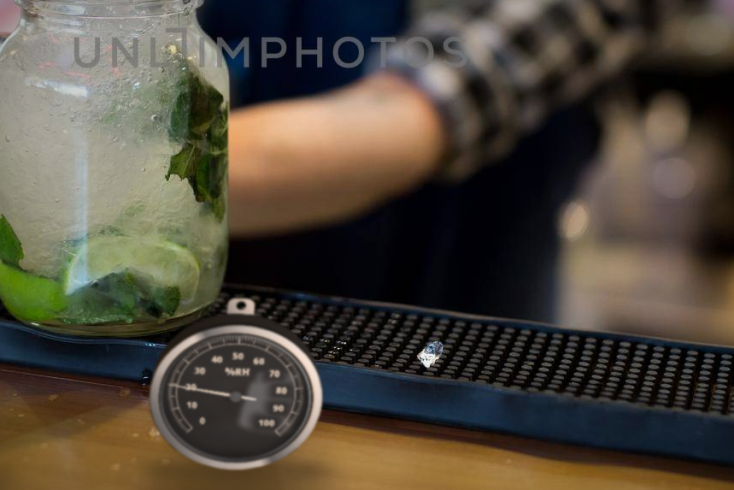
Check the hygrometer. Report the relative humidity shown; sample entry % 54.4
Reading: % 20
